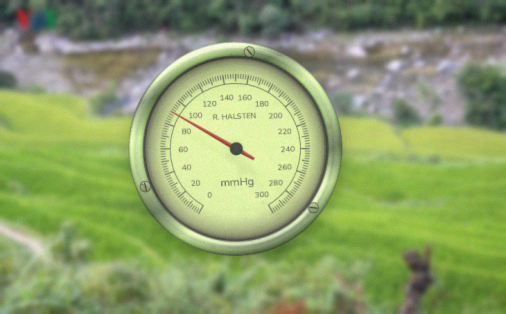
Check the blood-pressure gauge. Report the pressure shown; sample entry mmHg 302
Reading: mmHg 90
